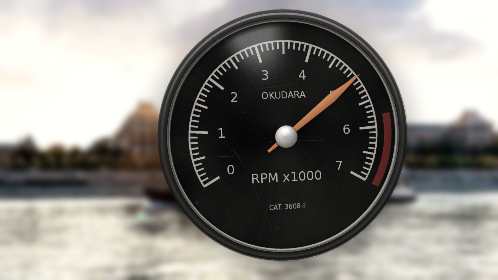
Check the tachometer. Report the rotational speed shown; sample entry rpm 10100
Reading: rpm 5000
